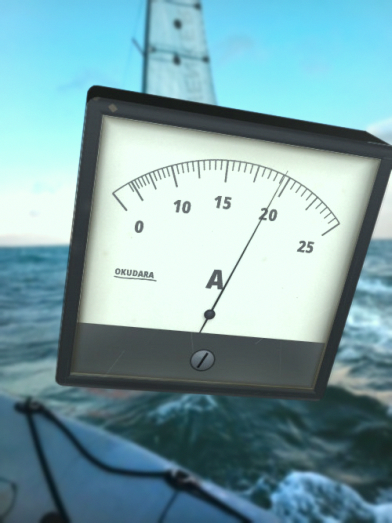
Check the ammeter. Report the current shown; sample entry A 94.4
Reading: A 19.5
